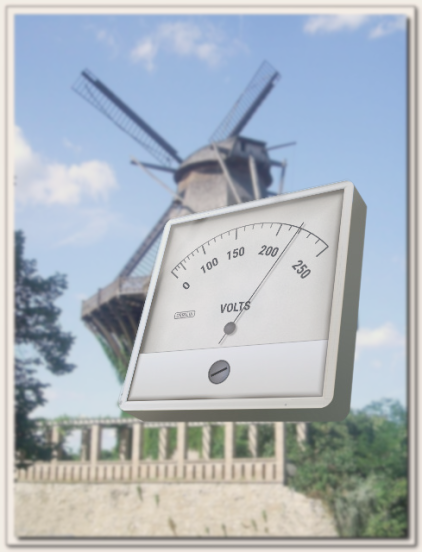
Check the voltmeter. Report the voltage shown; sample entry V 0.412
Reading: V 220
